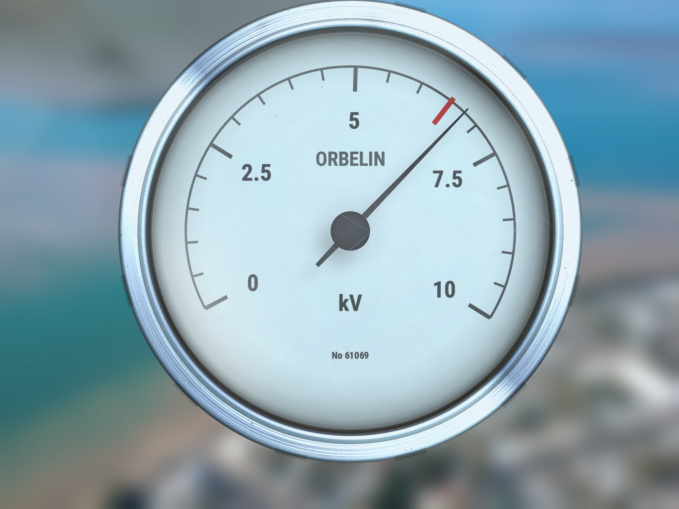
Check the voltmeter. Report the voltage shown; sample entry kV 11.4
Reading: kV 6.75
